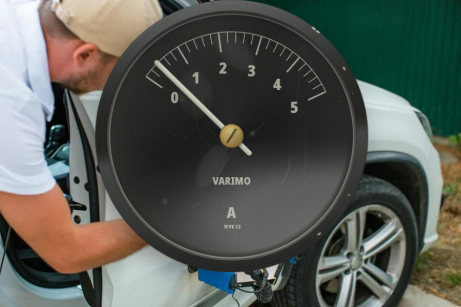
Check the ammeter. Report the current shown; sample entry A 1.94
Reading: A 0.4
